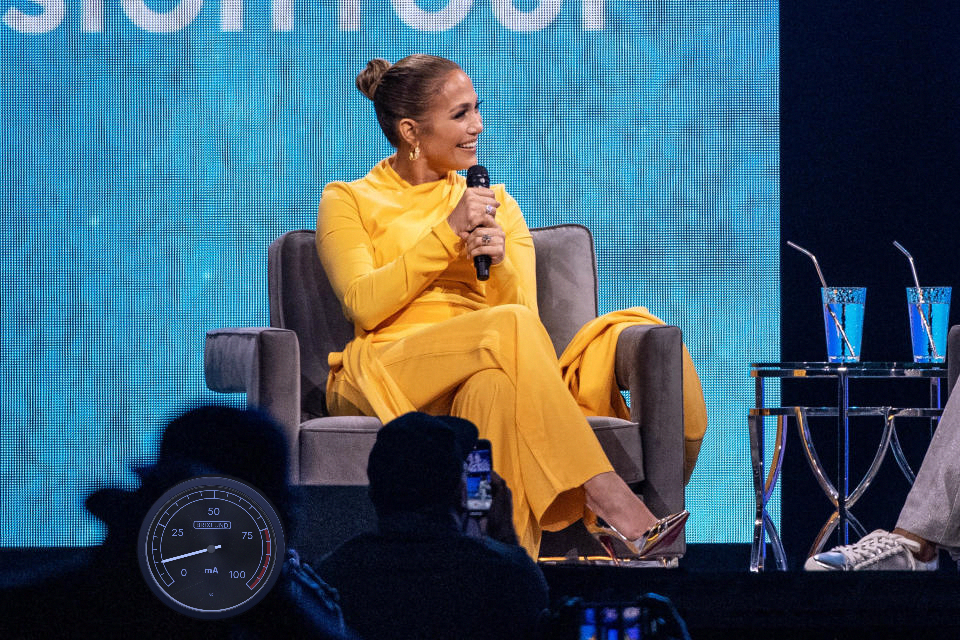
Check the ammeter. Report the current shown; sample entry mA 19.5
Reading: mA 10
